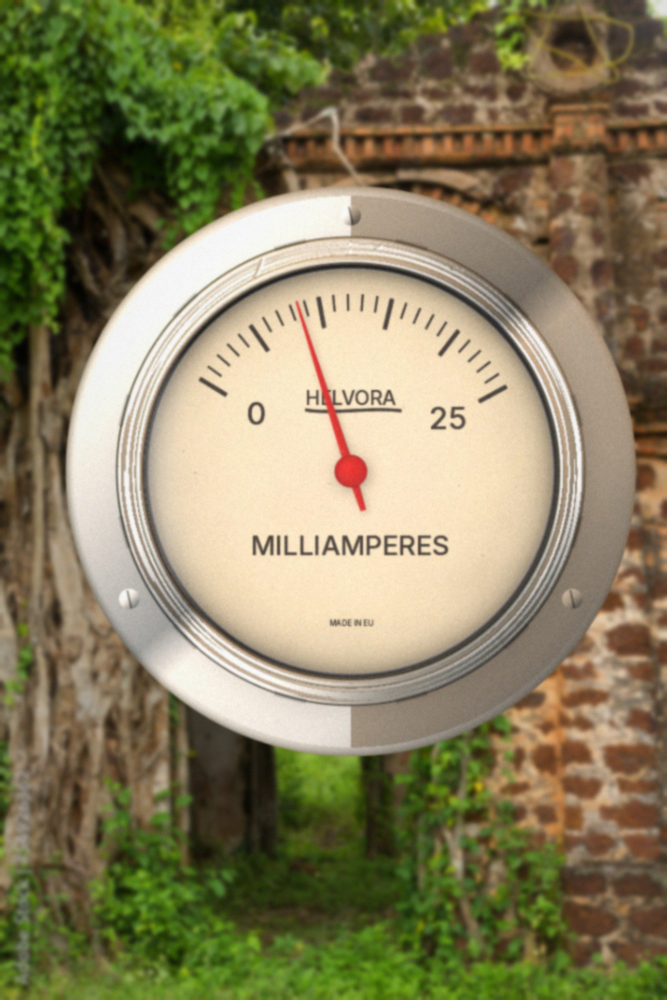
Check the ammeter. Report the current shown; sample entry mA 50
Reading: mA 8.5
